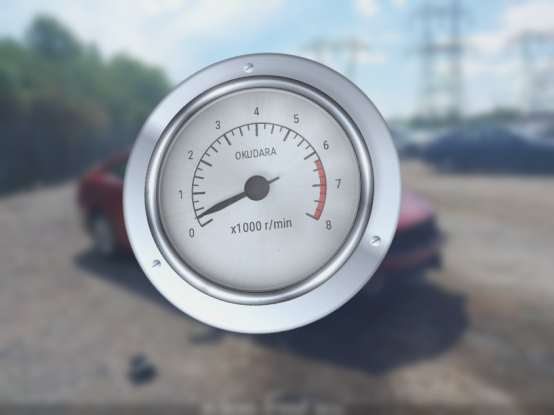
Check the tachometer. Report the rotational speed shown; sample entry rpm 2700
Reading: rpm 250
